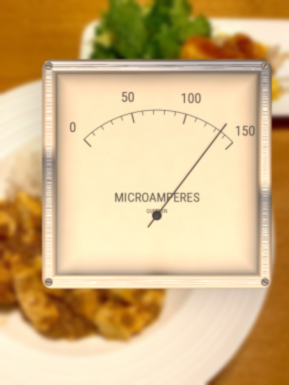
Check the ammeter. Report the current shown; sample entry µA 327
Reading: µA 135
